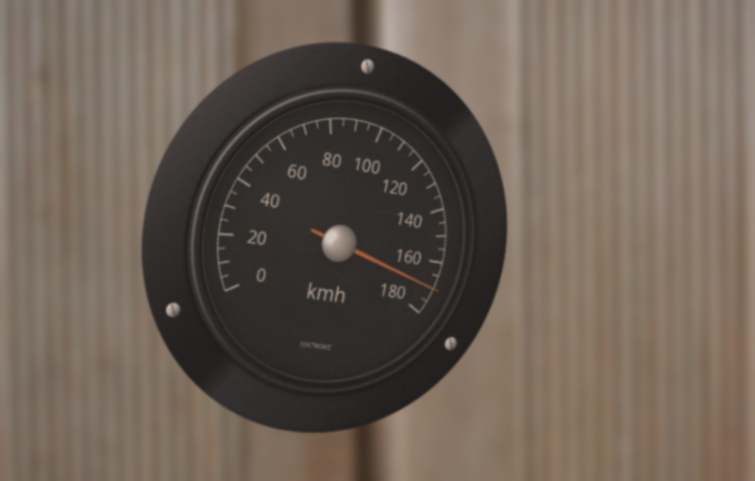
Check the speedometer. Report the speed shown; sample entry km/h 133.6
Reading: km/h 170
